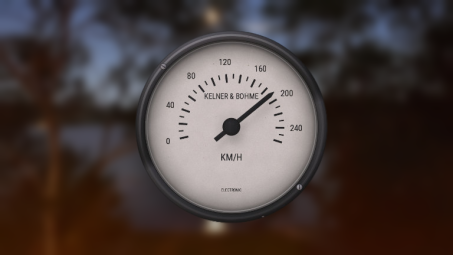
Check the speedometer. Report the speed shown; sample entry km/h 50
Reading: km/h 190
